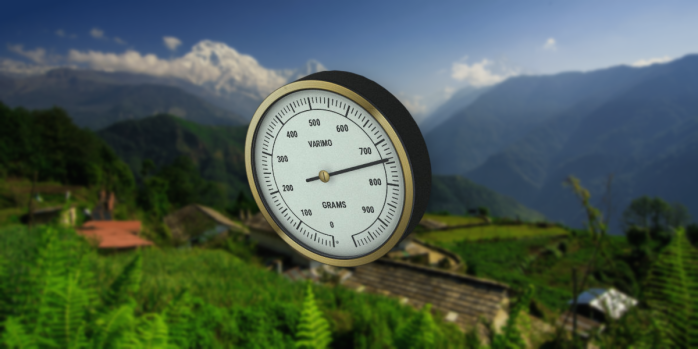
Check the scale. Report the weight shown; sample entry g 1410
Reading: g 740
